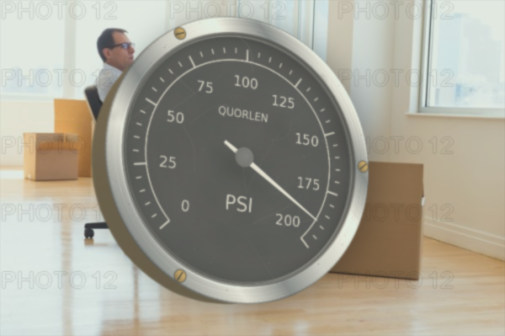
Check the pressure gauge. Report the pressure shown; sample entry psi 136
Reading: psi 190
